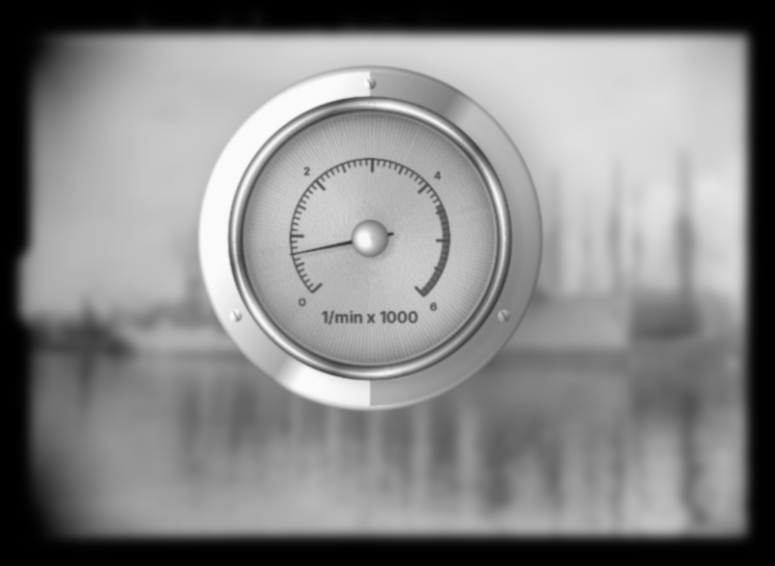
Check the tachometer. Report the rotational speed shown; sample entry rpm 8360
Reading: rpm 700
